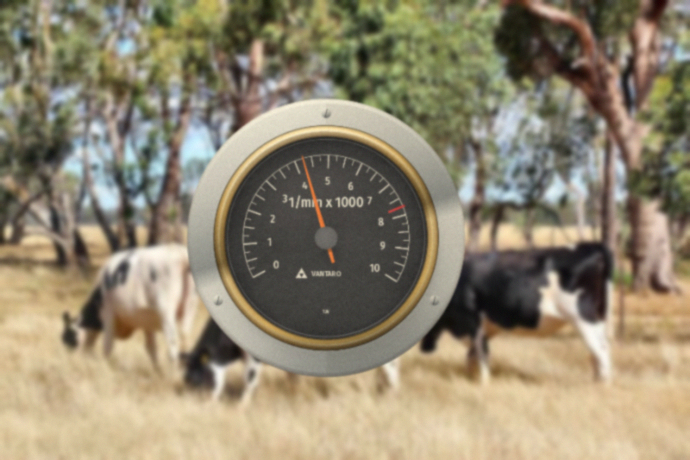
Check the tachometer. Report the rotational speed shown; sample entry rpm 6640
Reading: rpm 4250
